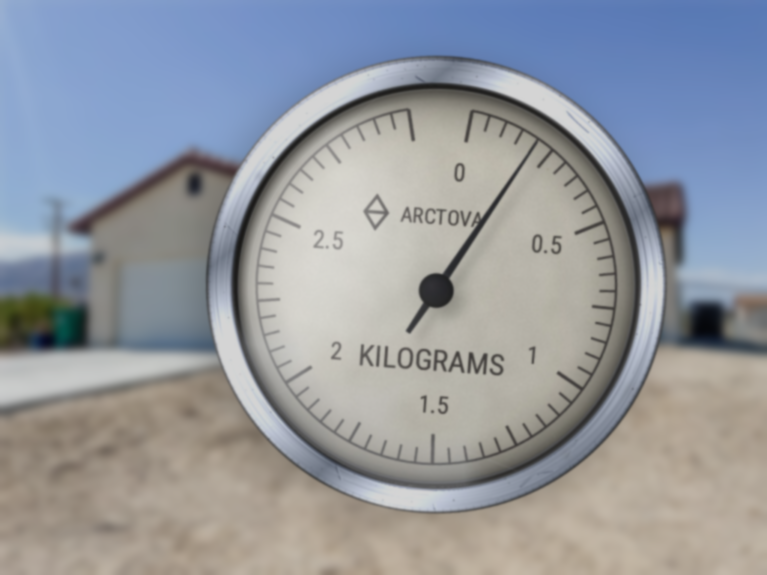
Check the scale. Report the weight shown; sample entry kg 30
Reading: kg 0.2
